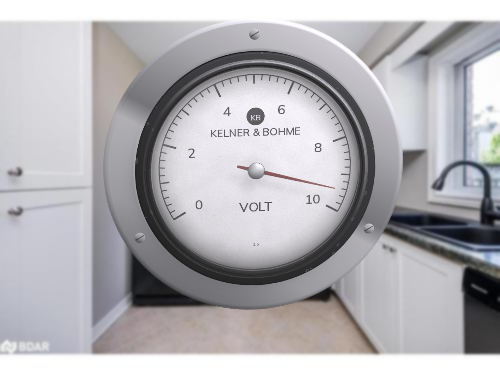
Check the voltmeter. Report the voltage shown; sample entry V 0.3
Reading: V 9.4
